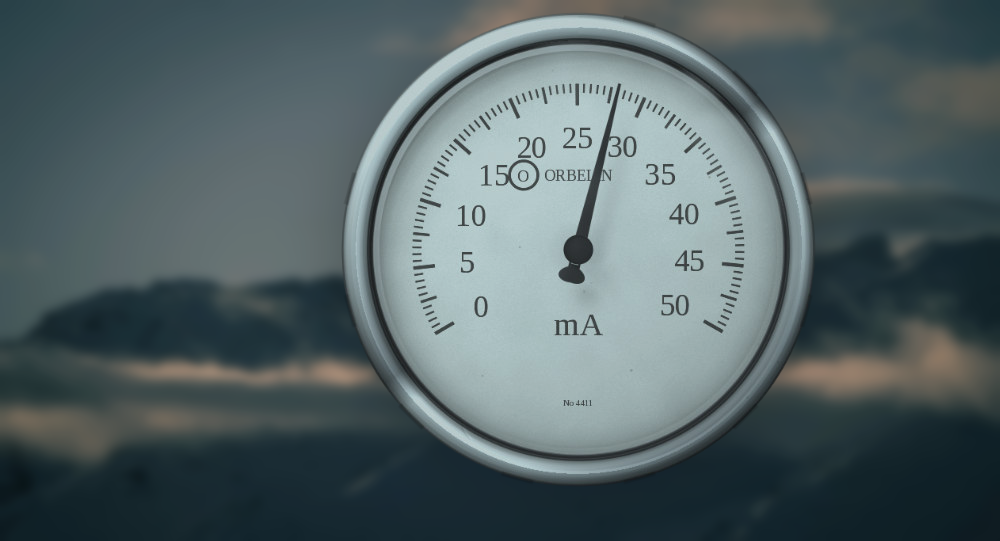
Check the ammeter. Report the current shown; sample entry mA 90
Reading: mA 28
